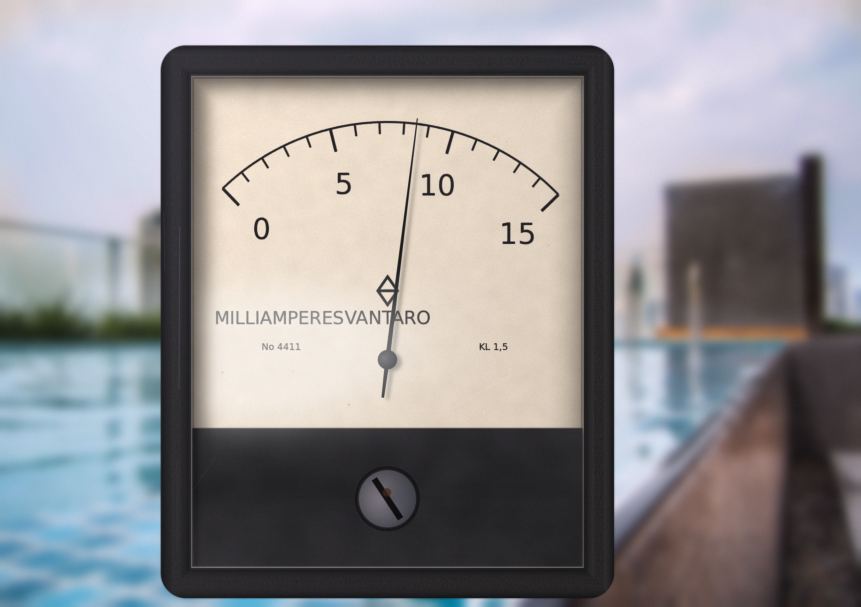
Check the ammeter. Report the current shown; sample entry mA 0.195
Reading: mA 8.5
